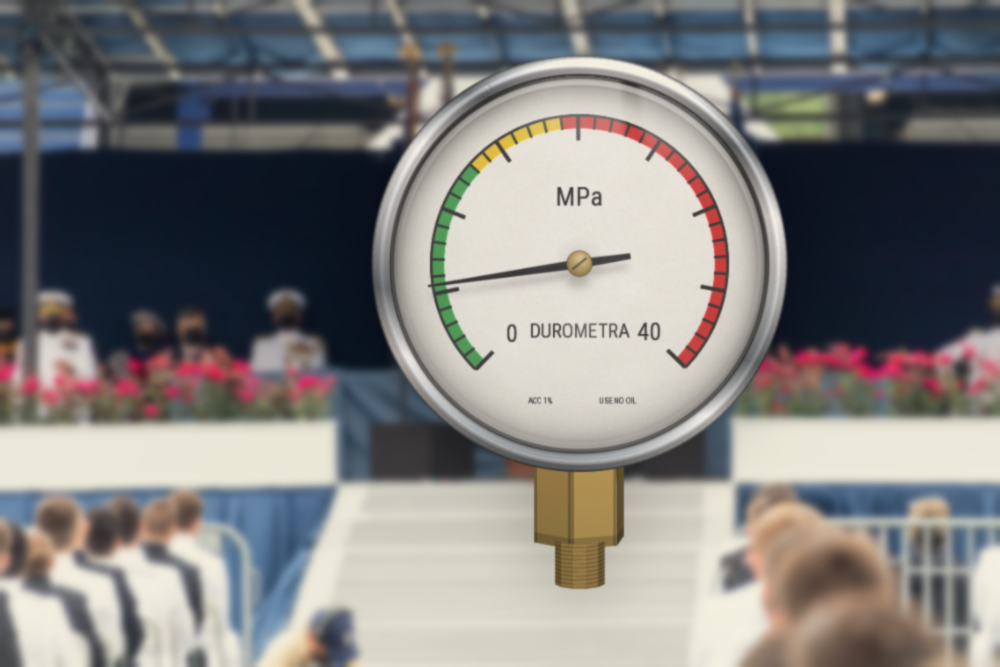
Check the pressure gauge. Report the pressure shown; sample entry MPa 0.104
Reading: MPa 5.5
